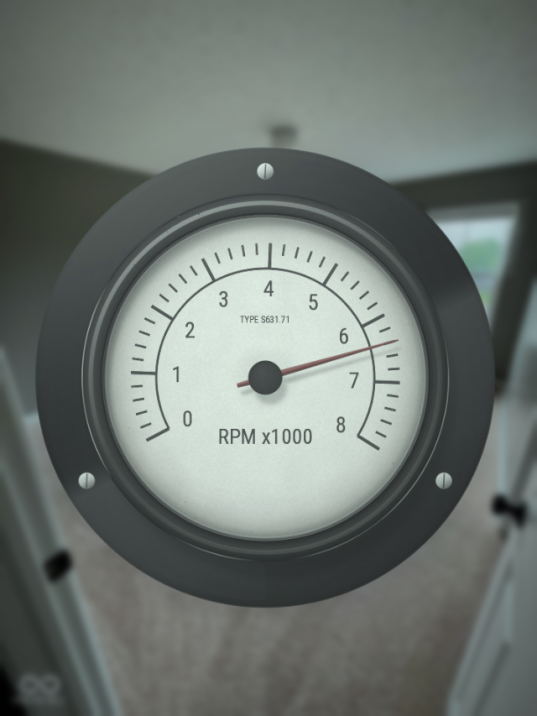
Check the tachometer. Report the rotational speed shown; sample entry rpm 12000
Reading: rpm 6400
